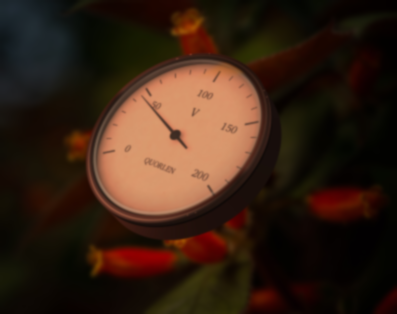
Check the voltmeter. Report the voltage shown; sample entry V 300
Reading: V 45
